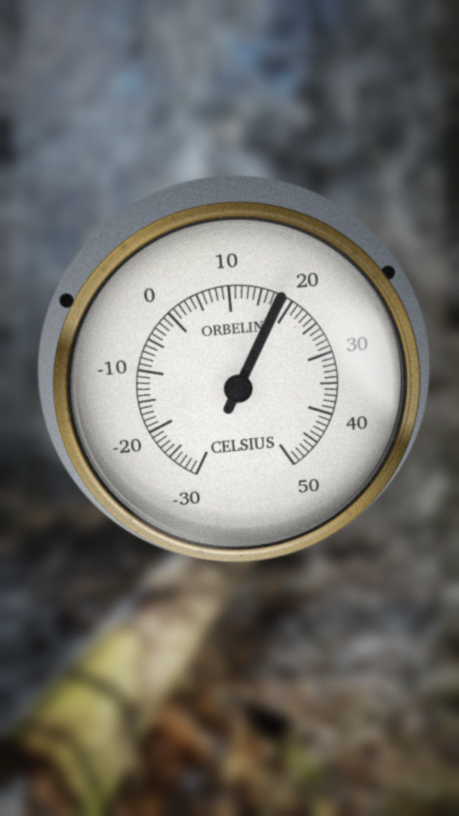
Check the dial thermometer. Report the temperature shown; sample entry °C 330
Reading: °C 18
